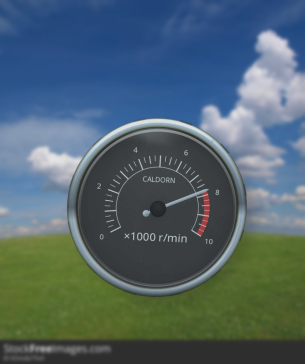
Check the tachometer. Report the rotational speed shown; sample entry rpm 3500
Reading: rpm 7750
